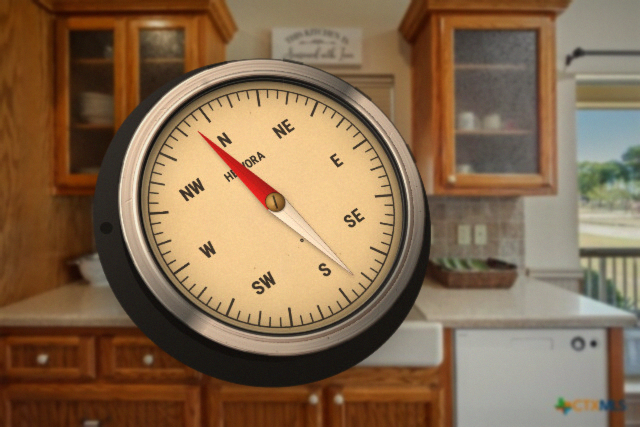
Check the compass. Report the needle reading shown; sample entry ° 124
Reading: ° 350
